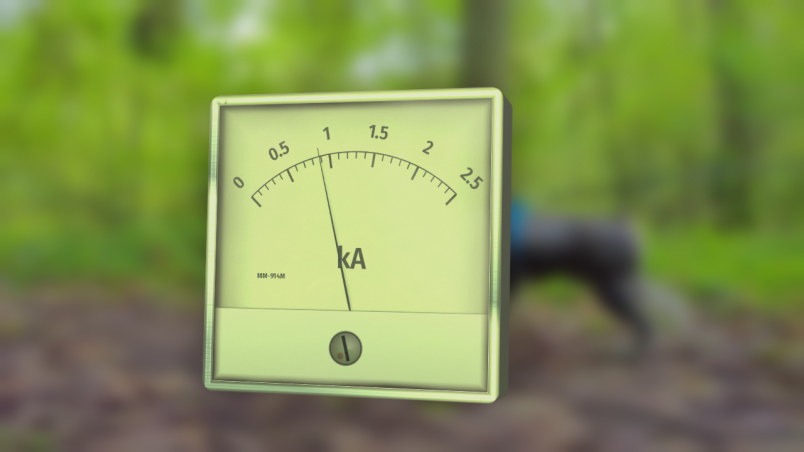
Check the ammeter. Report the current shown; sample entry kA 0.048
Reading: kA 0.9
